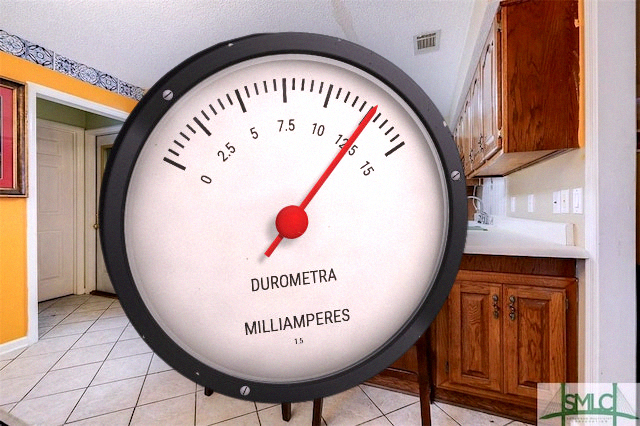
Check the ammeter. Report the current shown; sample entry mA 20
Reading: mA 12.5
